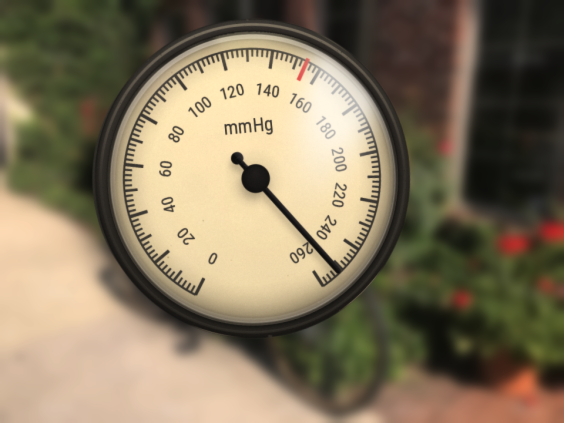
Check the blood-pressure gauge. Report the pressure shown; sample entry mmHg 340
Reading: mmHg 252
